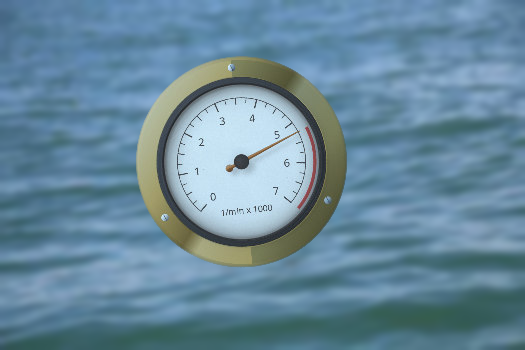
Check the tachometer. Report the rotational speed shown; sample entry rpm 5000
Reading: rpm 5250
